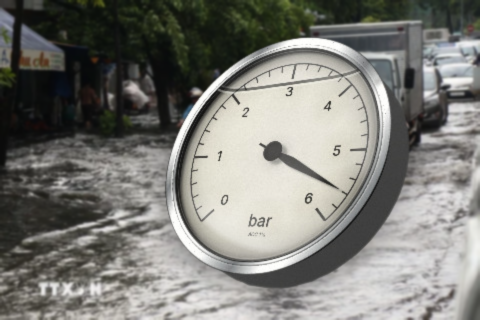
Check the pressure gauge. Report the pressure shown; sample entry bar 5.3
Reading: bar 5.6
